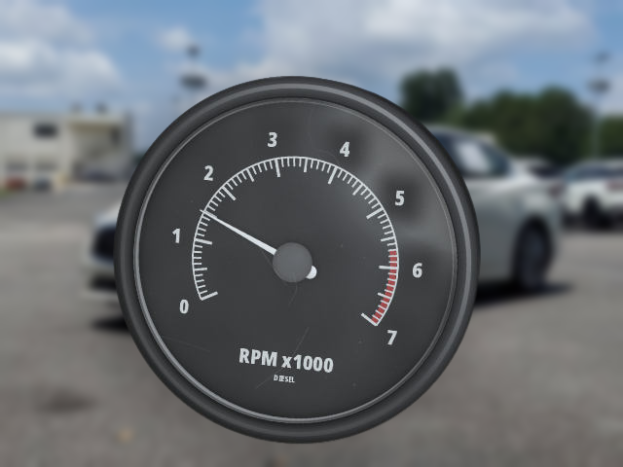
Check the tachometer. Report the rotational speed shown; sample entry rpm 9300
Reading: rpm 1500
